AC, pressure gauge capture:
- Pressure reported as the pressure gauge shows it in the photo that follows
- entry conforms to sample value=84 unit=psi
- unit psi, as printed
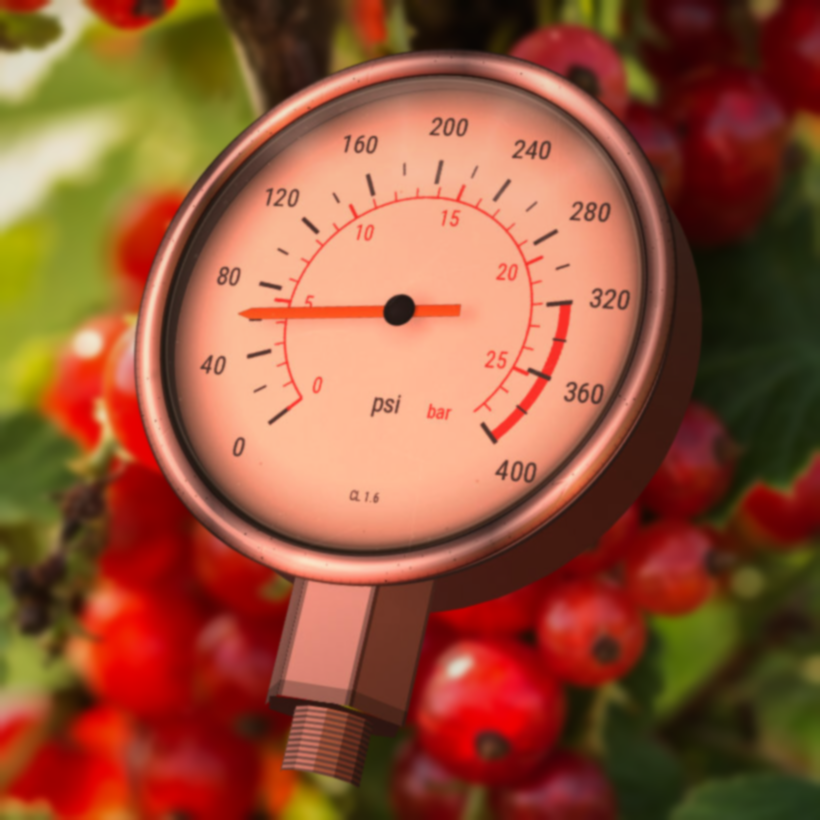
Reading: value=60 unit=psi
